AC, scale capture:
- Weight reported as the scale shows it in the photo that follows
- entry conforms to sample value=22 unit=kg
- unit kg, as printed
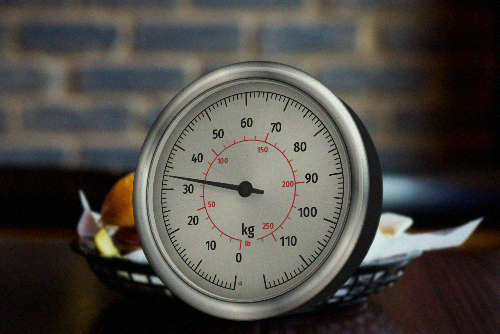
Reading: value=33 unit=kg
